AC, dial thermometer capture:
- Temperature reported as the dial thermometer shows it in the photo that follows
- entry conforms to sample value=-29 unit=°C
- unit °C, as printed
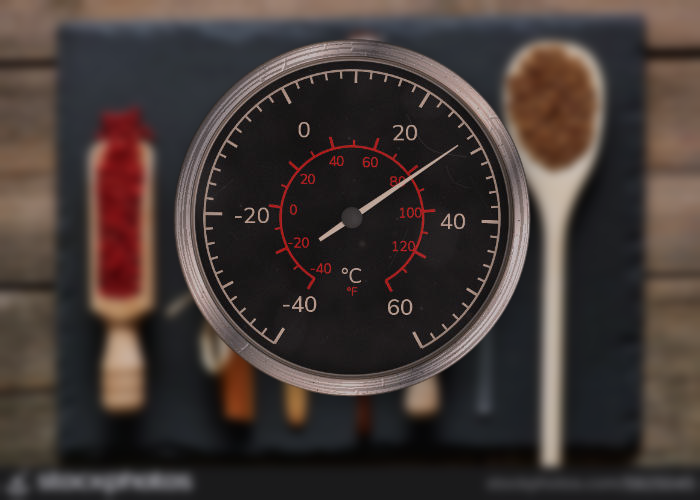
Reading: value=28 unit=°C
